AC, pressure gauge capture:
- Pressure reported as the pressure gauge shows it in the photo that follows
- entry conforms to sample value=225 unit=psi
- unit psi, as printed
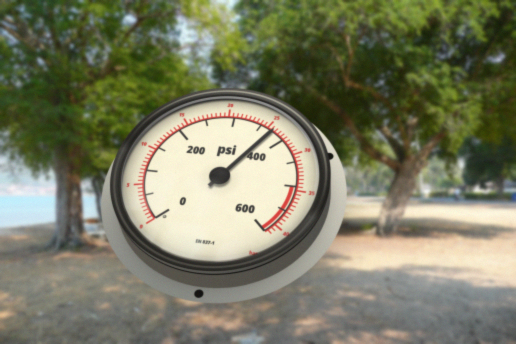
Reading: value=375 unit=psi
